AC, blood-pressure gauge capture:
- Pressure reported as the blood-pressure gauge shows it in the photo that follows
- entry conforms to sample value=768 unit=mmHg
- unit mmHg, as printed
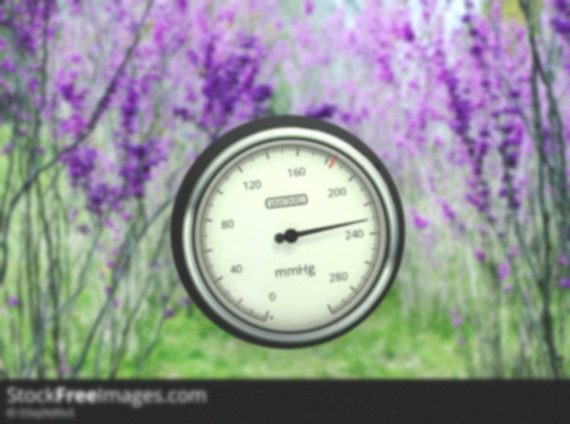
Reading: value=230 unit=mmHg
